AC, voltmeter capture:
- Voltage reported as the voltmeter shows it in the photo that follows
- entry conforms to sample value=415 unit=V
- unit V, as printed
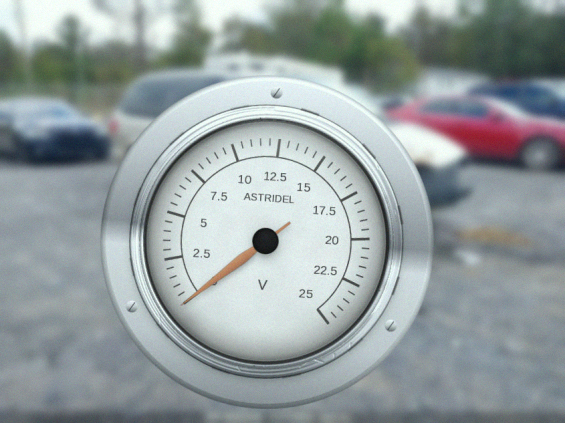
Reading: value=0 unit=V
